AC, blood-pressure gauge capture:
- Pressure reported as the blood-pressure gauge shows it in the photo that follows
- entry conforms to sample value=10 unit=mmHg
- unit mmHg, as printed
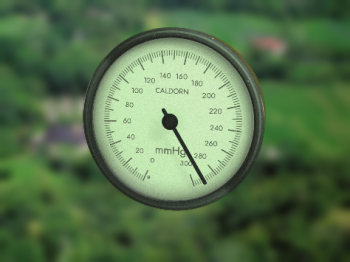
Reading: value=290 unit=mmHg
